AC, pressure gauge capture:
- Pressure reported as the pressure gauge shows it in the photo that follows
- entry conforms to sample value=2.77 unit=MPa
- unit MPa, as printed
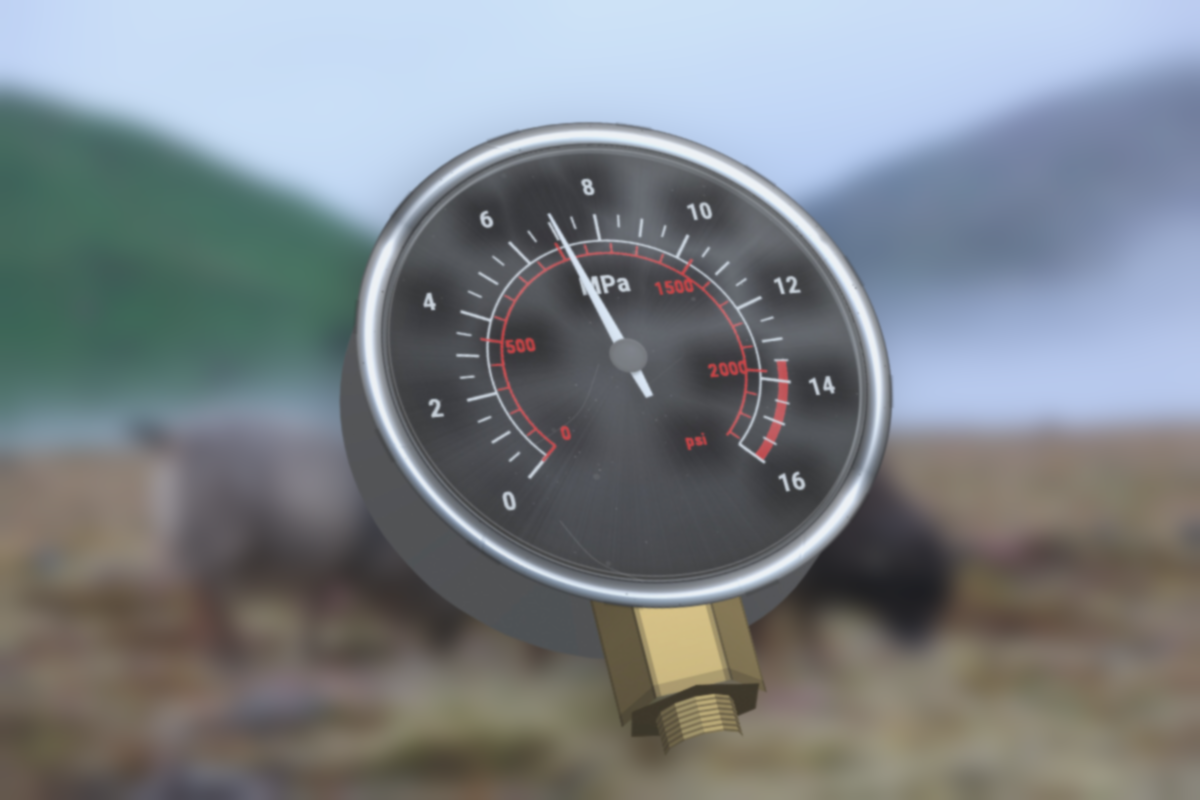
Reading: value=7 unit=MPa
